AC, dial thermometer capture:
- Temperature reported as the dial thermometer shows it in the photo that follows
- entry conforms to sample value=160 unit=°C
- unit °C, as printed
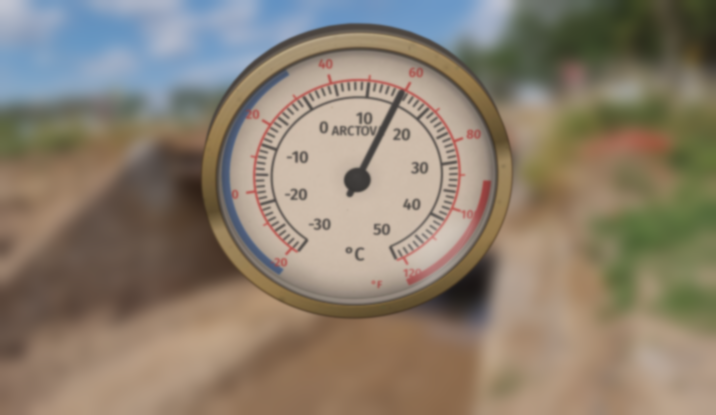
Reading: value=15 unit=°C
